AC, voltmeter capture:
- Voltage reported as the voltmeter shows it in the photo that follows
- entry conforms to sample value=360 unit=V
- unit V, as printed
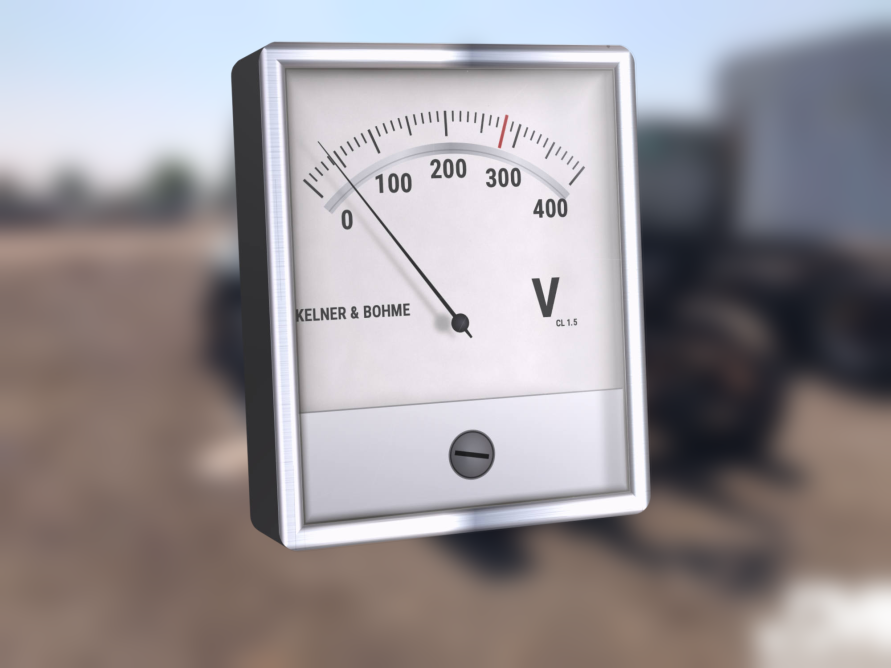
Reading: value=40 unit=V
